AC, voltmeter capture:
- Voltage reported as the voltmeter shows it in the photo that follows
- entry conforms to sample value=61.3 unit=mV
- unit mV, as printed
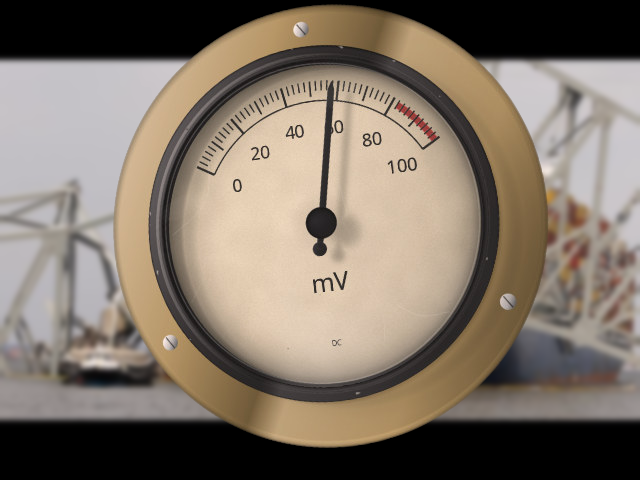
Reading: value=58 unit=mV
